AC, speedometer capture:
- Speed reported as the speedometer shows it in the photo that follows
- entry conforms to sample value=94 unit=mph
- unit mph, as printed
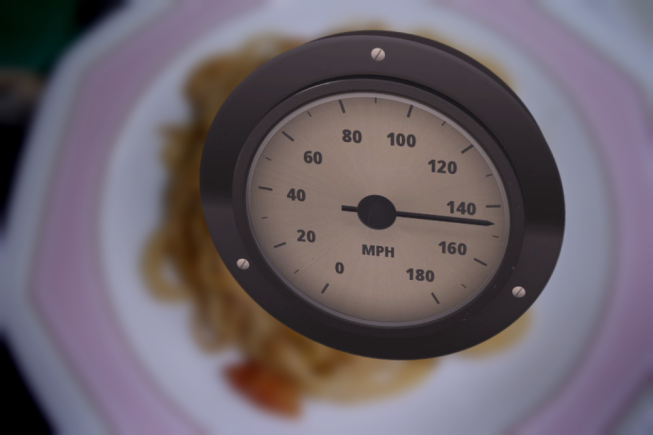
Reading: value=145 unit=mph
